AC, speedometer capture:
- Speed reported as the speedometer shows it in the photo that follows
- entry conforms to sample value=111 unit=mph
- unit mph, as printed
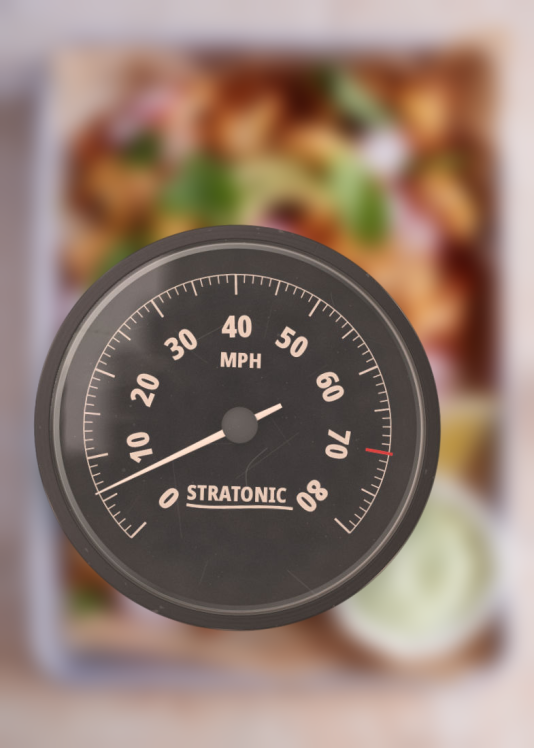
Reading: value=6 unit=mph
